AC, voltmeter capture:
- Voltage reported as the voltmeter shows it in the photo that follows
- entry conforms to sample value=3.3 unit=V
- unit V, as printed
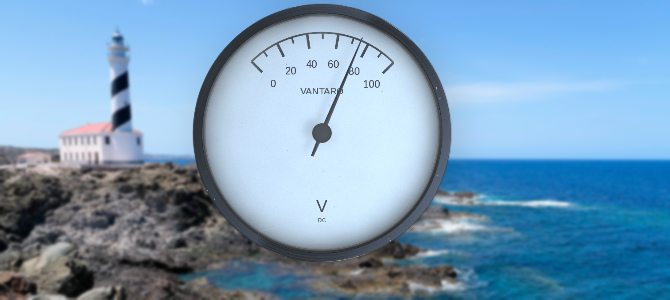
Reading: value=75 unit=V
